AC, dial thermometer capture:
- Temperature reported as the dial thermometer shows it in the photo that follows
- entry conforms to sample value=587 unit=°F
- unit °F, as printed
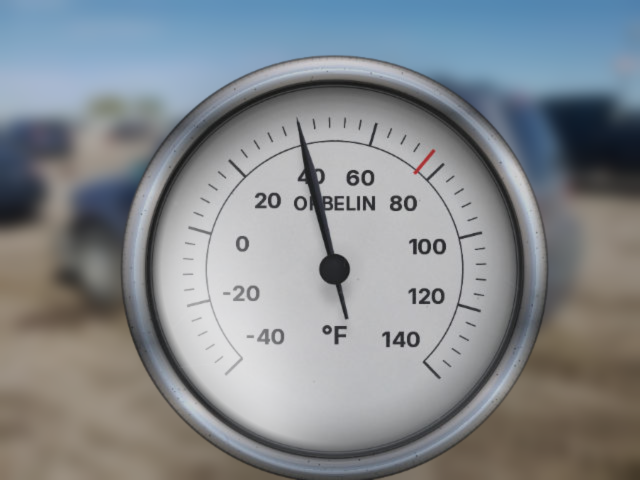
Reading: value=40 unit=°F
